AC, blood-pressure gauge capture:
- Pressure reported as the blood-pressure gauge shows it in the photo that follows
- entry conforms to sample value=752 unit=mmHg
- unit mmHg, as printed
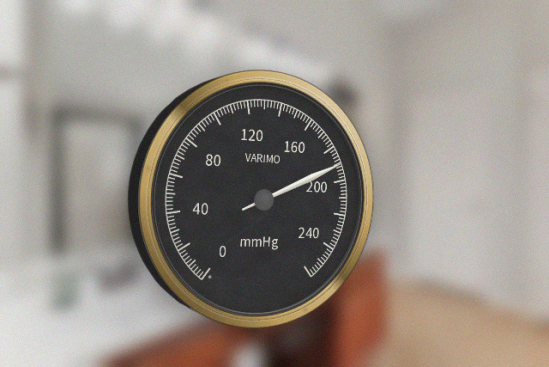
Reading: value=190 unit=mmHg
